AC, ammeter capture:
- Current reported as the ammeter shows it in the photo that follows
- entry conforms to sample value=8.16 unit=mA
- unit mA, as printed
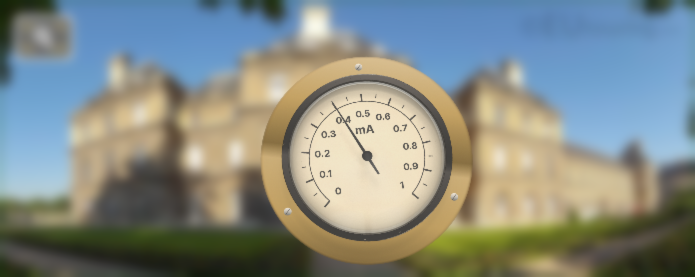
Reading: value=0.4 unit=mA
